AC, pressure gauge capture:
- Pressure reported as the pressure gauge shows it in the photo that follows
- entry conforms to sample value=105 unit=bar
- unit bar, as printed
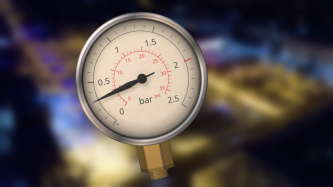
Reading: value=0.3 unit=bar
